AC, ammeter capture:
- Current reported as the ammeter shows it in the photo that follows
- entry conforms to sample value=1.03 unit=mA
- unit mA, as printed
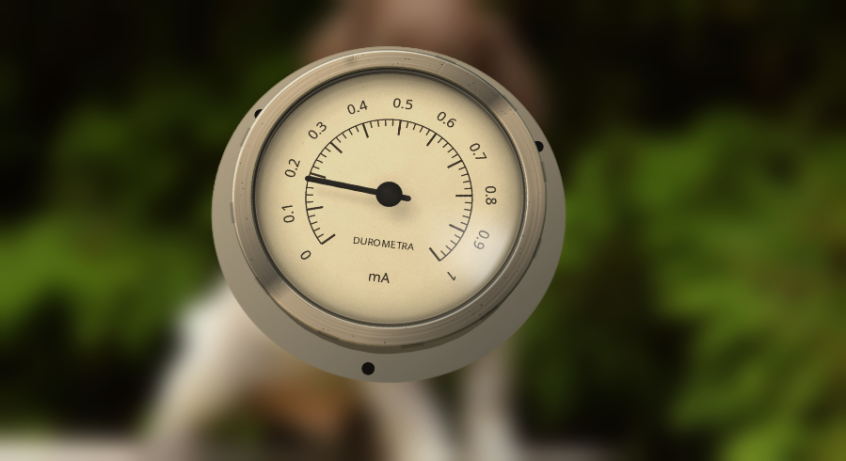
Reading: value=0.18 unit=mA
